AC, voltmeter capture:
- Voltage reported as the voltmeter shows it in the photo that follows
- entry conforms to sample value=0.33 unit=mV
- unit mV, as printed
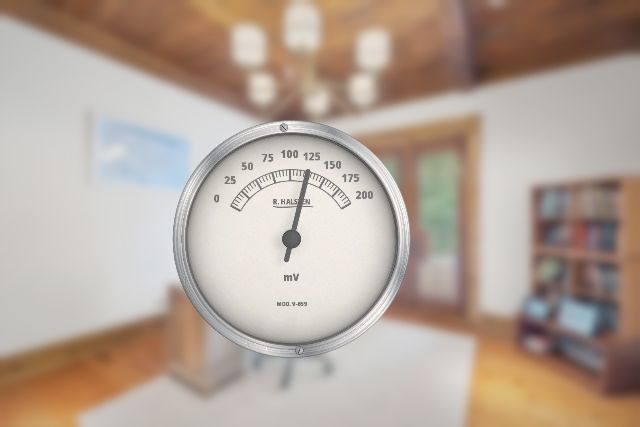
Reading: value=125 unit=mV
